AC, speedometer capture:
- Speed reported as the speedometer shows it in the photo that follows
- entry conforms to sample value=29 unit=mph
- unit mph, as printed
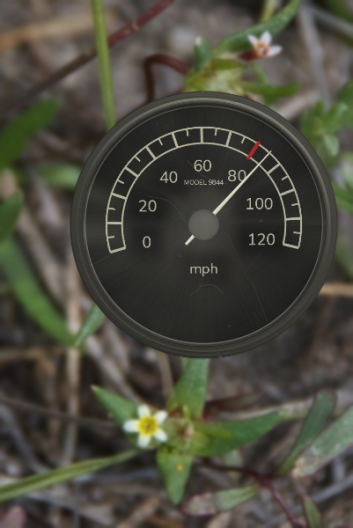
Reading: value=85 unit=mph
